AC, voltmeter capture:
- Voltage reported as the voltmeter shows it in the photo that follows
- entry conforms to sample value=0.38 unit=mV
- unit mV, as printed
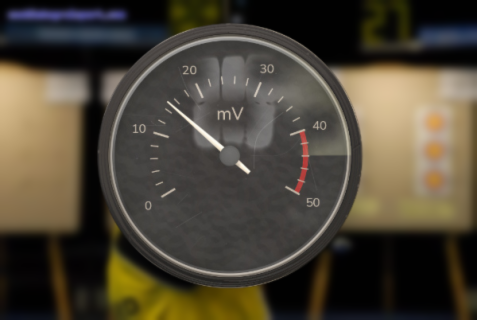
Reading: value=15 unit=mV
